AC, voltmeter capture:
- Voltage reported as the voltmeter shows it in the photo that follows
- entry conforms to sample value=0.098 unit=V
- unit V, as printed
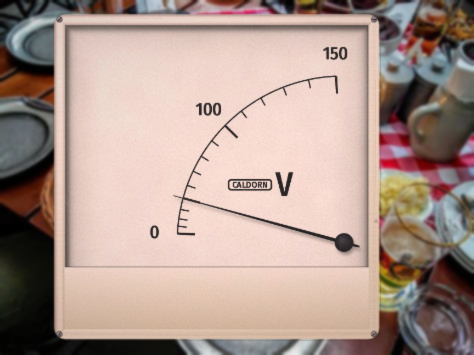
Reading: value=50 unit=V
